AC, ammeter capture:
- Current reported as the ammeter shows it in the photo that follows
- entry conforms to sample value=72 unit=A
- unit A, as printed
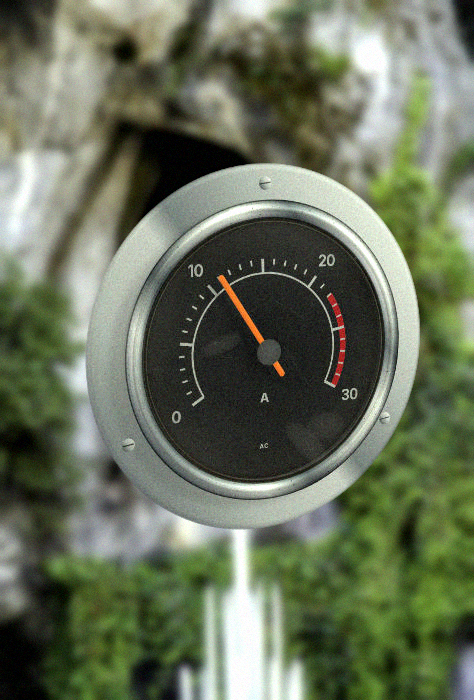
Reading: value=11 unit=A
